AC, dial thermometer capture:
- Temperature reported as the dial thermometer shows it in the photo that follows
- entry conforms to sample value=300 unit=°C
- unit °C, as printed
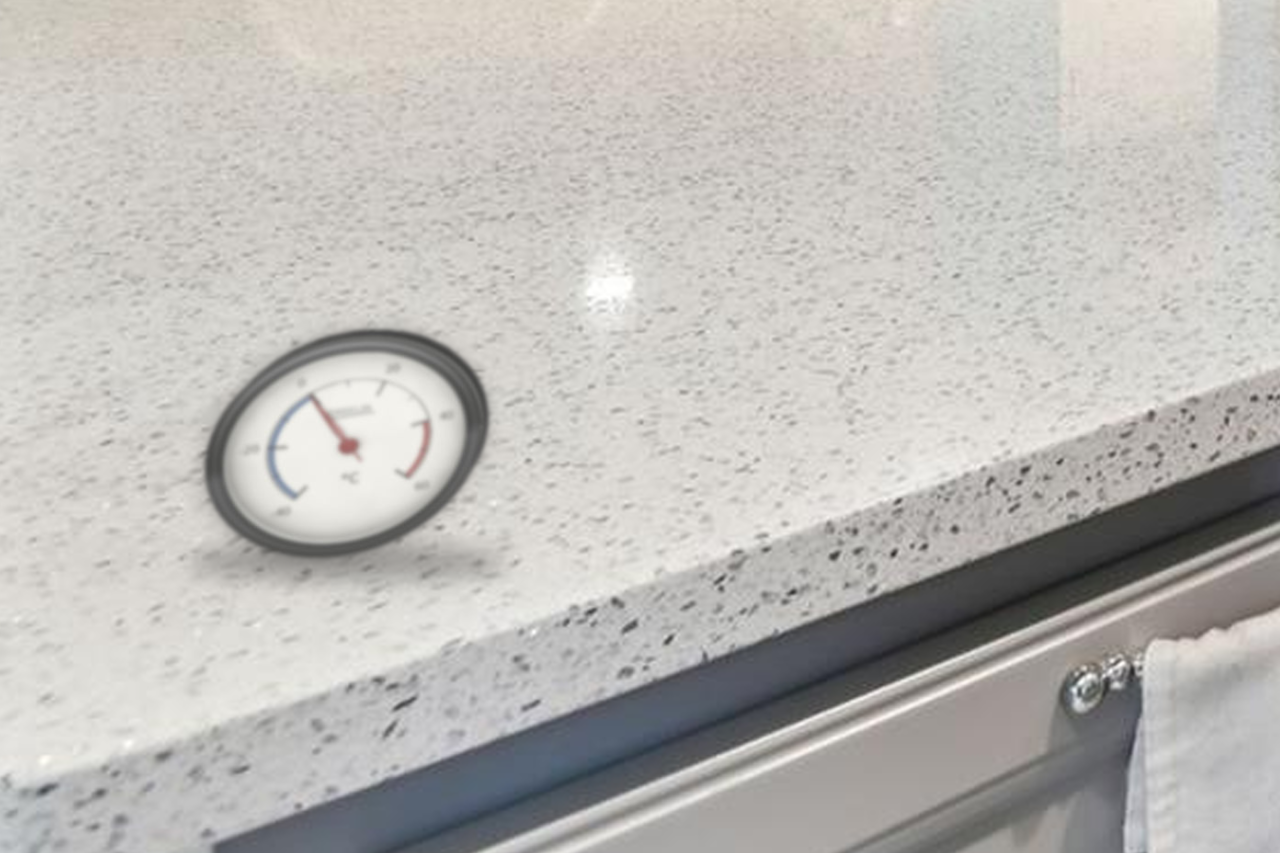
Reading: value=0 unit=°C
